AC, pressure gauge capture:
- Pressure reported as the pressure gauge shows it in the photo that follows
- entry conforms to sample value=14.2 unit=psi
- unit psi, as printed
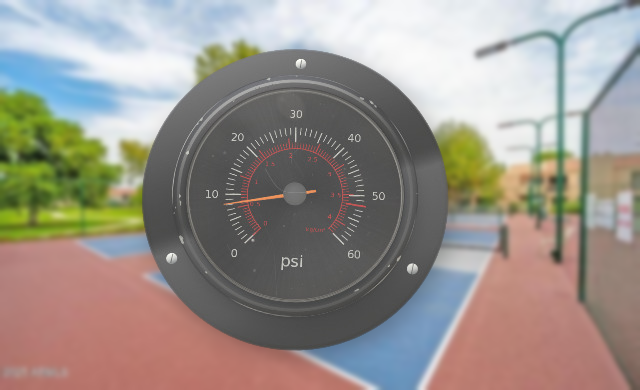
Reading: value=8 unit=psi
